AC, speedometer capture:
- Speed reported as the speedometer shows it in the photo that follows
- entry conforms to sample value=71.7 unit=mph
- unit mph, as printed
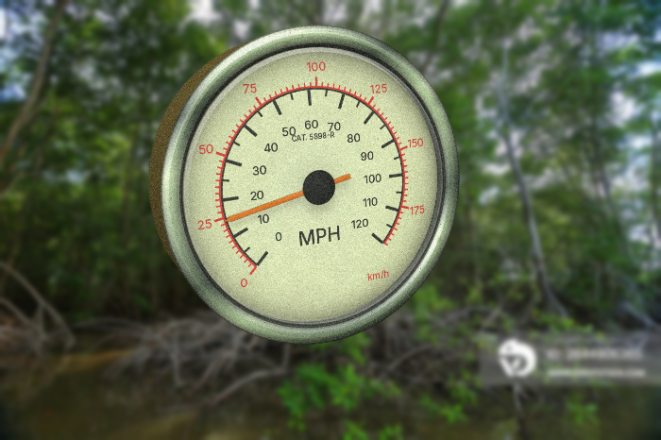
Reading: value=15 unit=mph
